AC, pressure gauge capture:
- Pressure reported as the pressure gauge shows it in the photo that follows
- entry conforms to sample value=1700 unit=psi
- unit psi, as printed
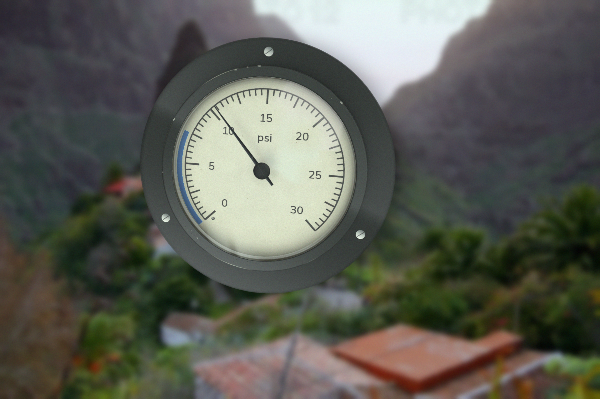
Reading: value=10.5 unit=psi
